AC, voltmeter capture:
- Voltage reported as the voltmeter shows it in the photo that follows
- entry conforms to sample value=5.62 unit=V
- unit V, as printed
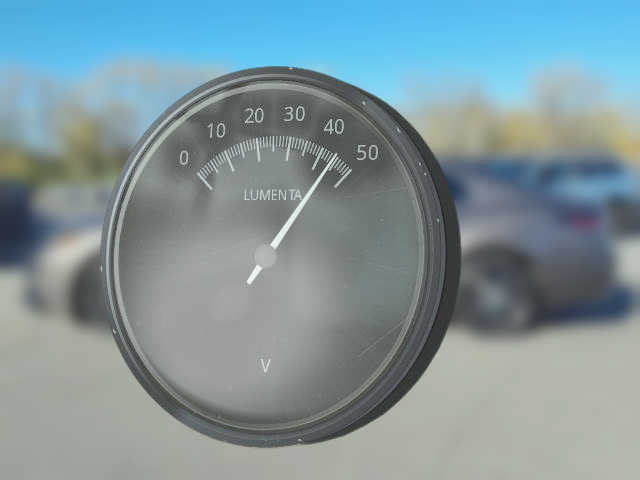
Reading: value=45 unit=V
